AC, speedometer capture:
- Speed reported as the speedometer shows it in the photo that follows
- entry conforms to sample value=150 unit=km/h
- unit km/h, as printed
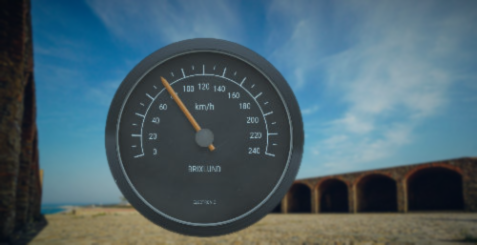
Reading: value=80 unit=km/h
